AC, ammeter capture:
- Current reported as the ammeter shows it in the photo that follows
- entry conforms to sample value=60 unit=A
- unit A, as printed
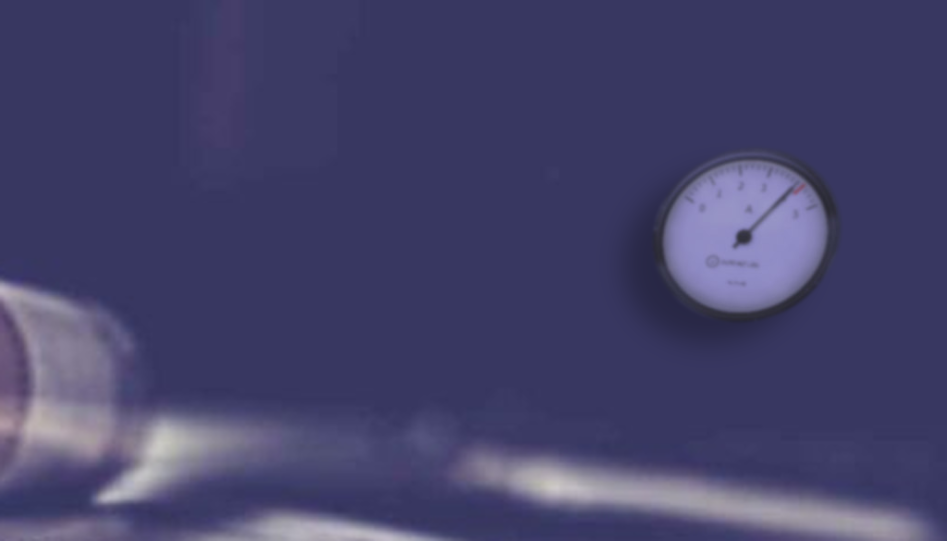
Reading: value=4 unit=A
